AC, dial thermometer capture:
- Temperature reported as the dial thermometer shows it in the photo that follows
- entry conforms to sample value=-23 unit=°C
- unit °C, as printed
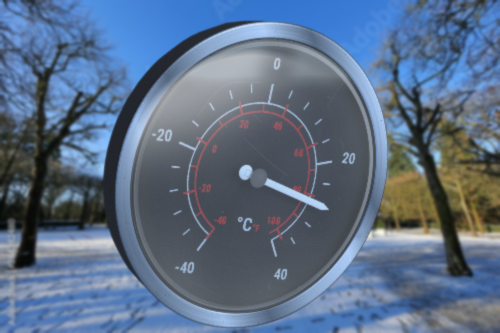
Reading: value=28 unit=°C
